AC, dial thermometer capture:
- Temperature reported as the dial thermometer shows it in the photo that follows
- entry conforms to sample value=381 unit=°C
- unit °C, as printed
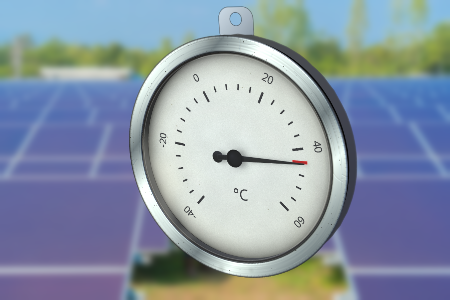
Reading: value=44 unit=°C
